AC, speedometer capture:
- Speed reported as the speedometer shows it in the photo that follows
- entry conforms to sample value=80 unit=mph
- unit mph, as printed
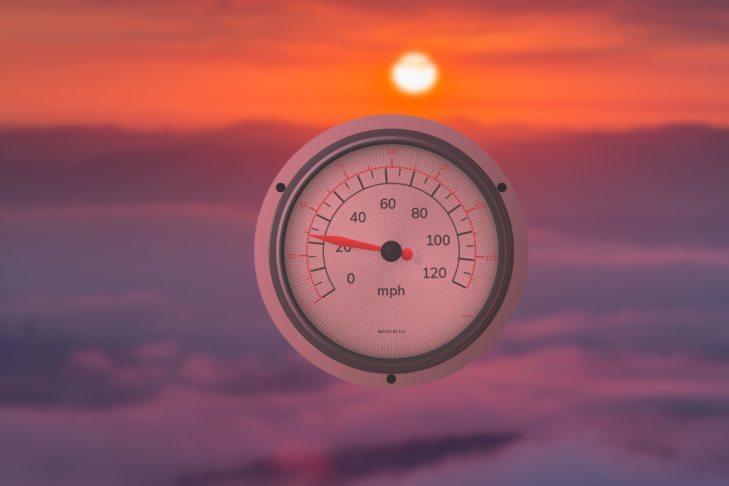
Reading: value=22.5 unit=mph
